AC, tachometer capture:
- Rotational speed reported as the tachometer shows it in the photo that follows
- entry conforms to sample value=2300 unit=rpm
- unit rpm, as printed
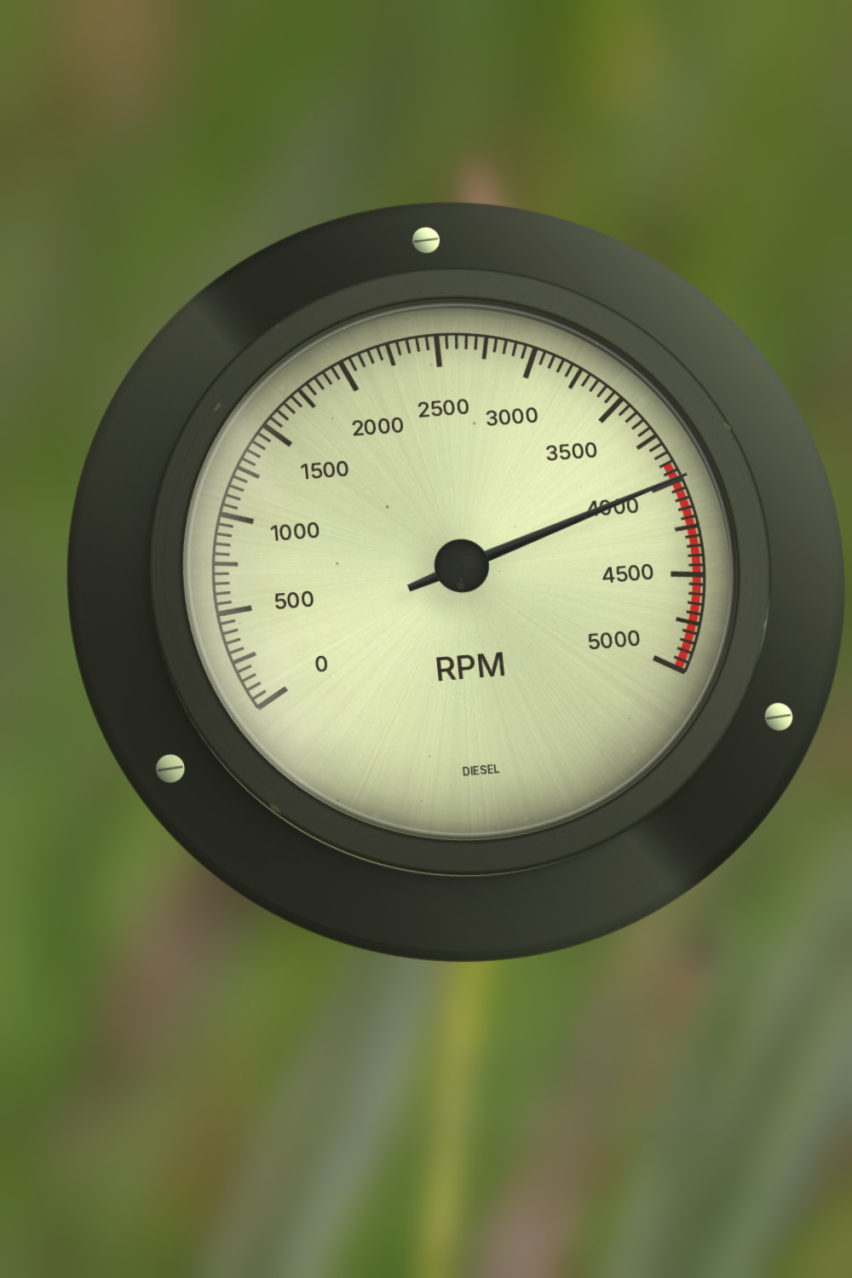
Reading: value=4000 unit=rpm
